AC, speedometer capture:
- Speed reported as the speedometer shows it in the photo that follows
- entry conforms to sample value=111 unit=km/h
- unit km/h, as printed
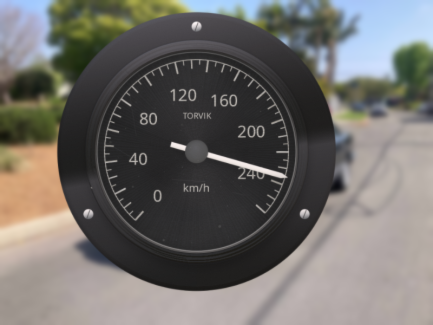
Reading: value=235 unit=km/h
